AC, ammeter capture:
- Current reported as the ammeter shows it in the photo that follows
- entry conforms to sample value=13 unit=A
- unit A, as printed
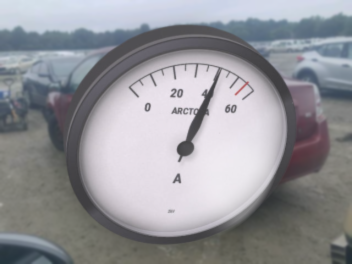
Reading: value=40 unit=A
